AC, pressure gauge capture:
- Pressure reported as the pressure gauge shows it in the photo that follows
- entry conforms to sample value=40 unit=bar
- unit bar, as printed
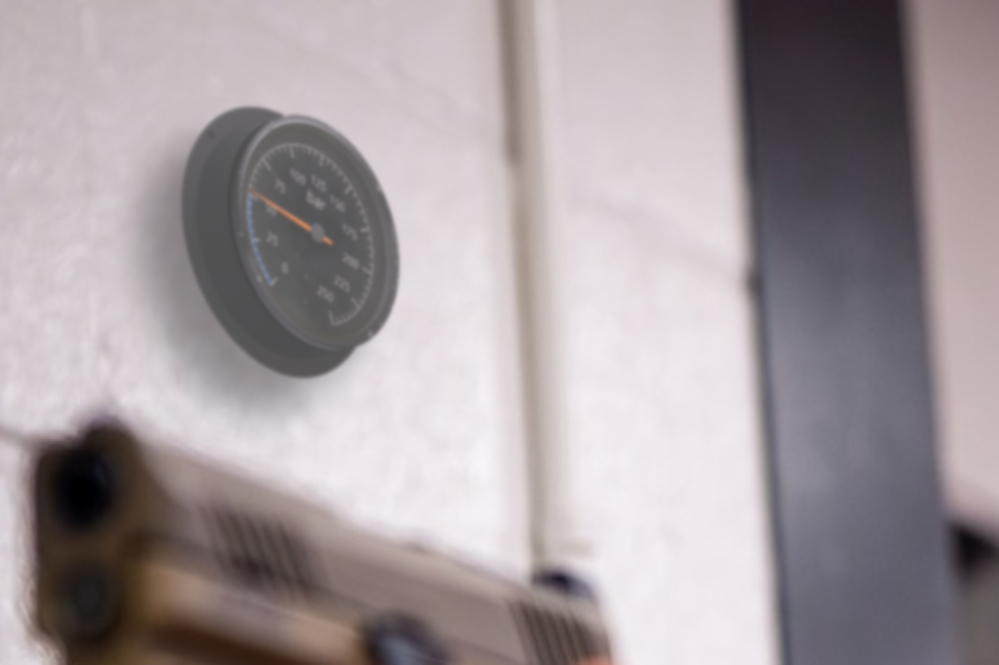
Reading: value=50 unit=bar
